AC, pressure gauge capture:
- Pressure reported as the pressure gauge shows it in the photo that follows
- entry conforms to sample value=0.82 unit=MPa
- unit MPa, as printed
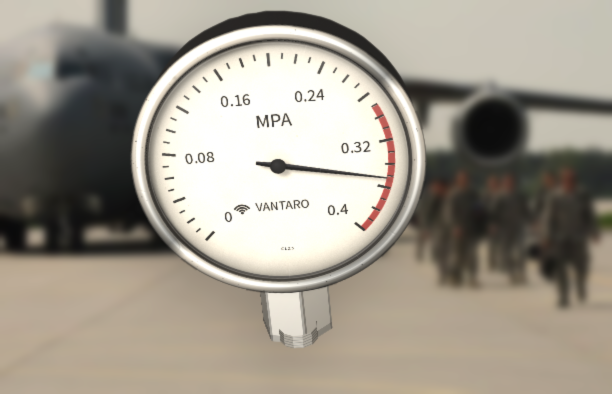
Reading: value=0.35 unit=MPa
